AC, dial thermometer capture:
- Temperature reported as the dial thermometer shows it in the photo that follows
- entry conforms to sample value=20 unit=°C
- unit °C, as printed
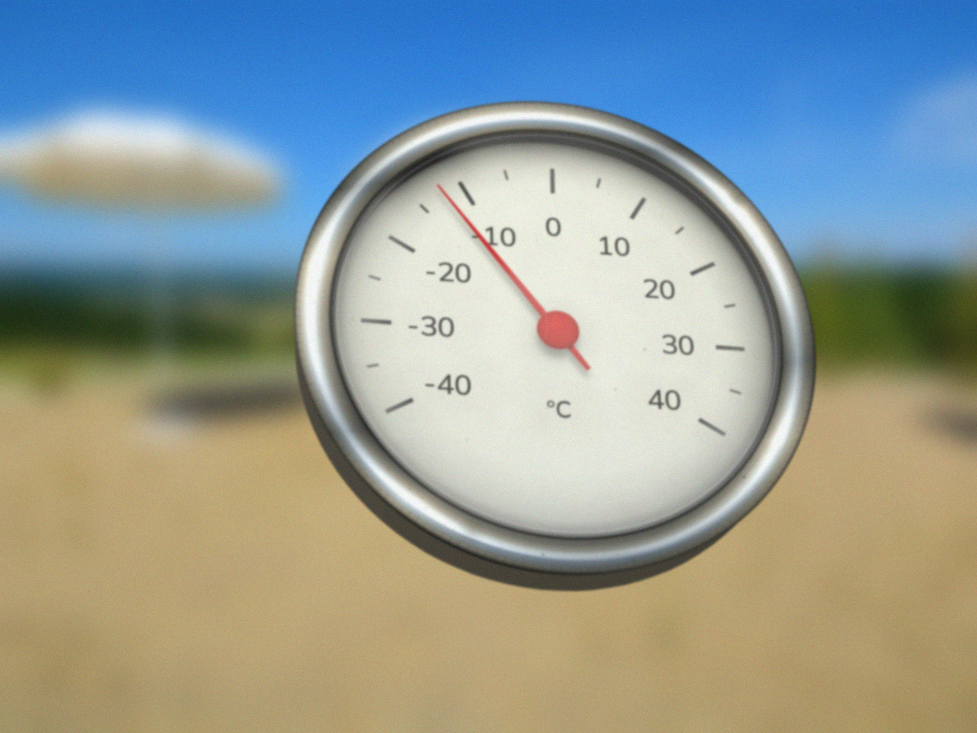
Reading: value=-12.5 unit=°C
